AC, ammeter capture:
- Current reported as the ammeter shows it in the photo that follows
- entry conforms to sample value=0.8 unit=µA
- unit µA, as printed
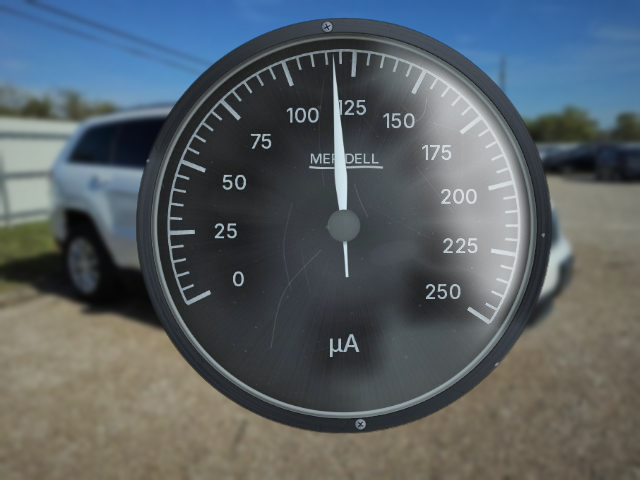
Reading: value=117.5 unit=µA
